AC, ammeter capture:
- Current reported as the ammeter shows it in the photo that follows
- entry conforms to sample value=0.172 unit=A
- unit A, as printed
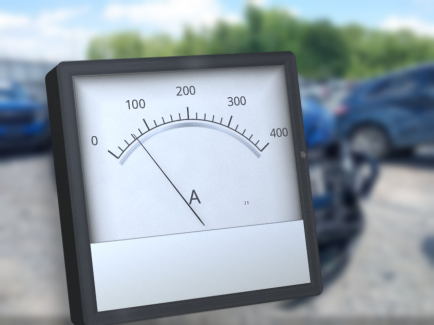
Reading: value=60 unit=A
